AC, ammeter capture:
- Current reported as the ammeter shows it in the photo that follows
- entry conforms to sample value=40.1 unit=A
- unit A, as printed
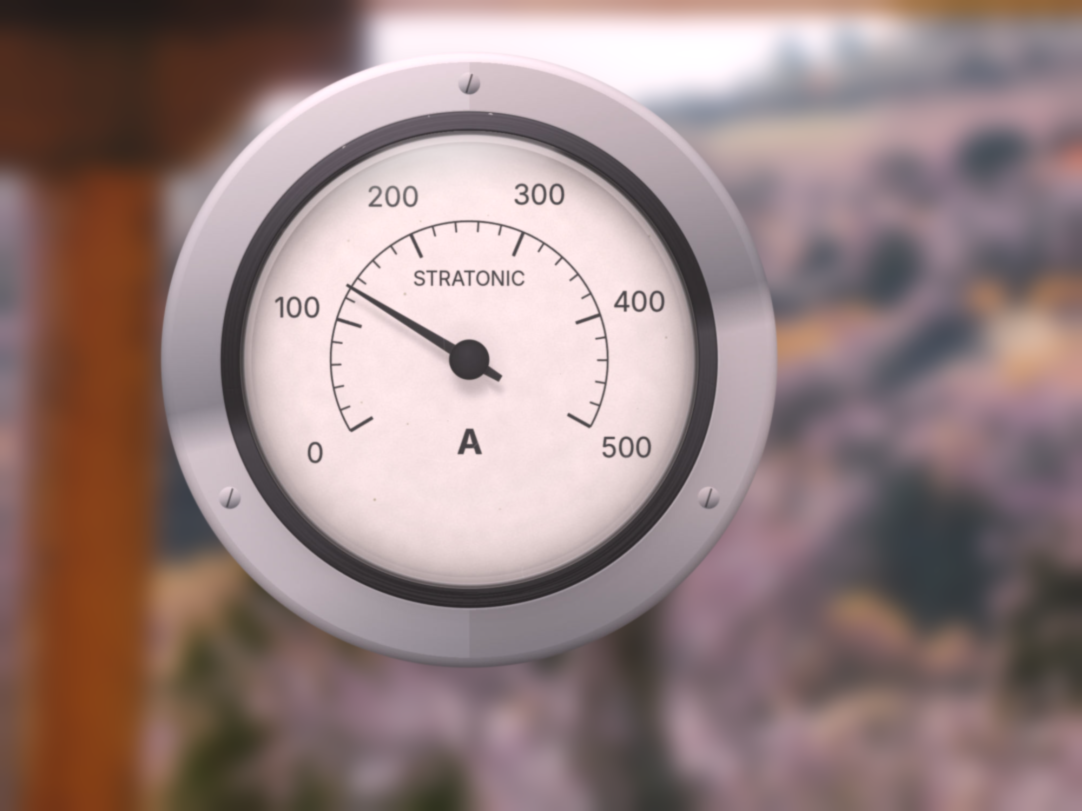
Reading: value=130 unit=A
